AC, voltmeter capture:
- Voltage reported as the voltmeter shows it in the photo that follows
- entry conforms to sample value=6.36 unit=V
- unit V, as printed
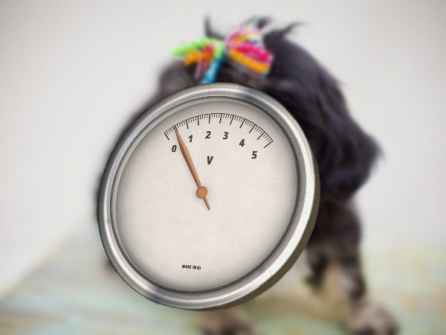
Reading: value=0.5 unit=V
